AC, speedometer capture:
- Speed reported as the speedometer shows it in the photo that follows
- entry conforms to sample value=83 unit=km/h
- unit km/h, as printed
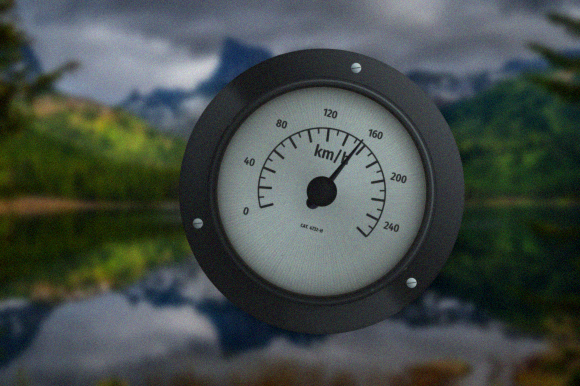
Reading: value=155 unit=km/h
